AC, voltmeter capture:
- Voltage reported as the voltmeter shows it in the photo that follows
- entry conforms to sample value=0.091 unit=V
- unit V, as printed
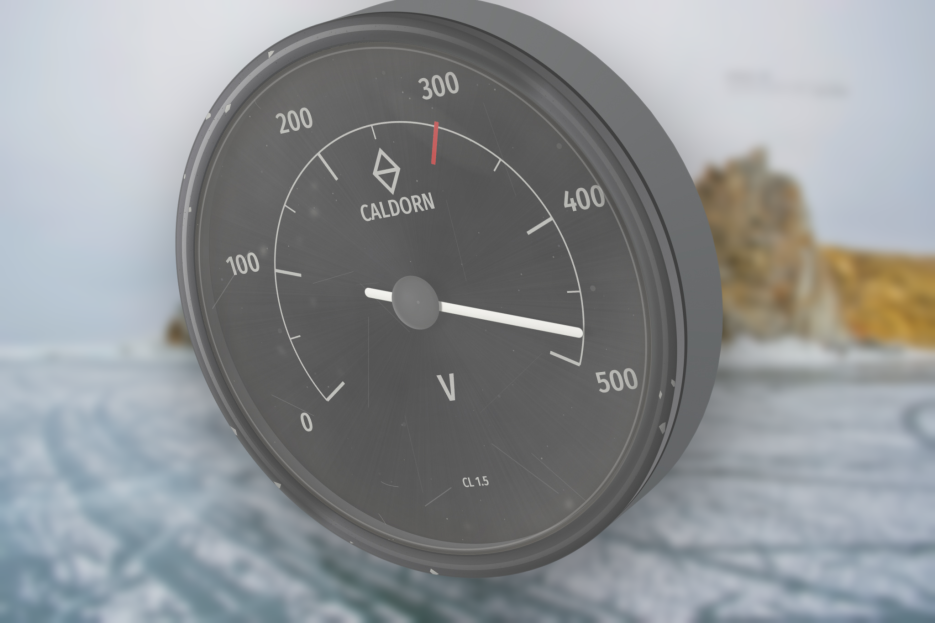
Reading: value=475 unit=V
